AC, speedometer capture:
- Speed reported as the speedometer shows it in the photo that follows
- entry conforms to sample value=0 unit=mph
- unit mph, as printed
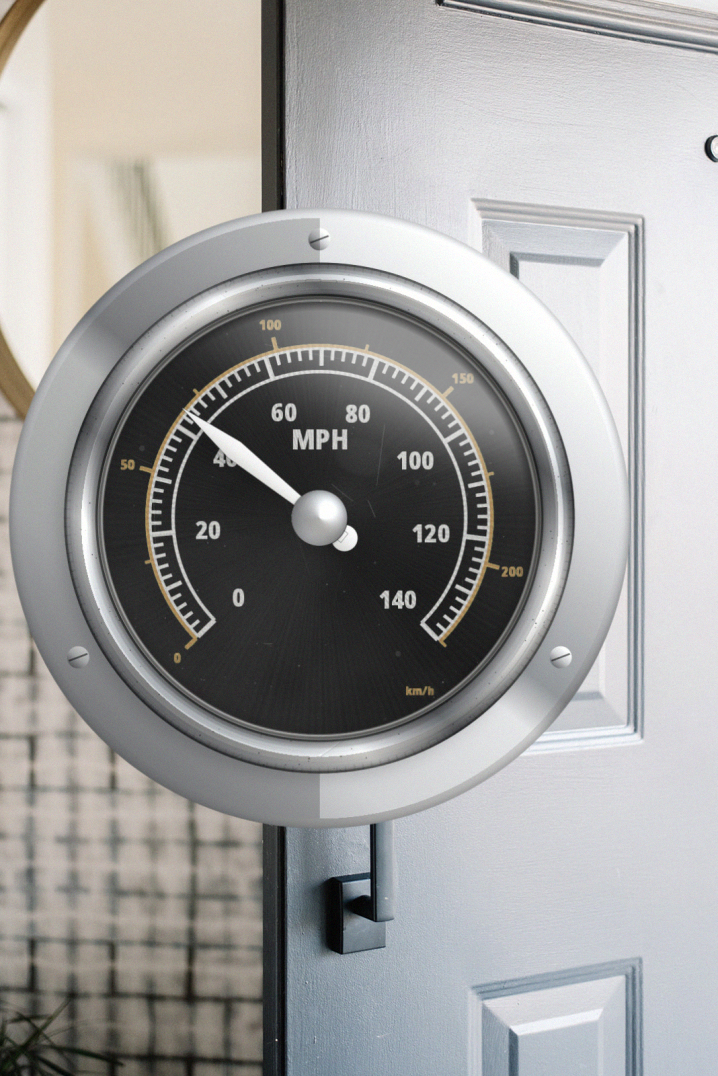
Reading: value=43 unit=mph
